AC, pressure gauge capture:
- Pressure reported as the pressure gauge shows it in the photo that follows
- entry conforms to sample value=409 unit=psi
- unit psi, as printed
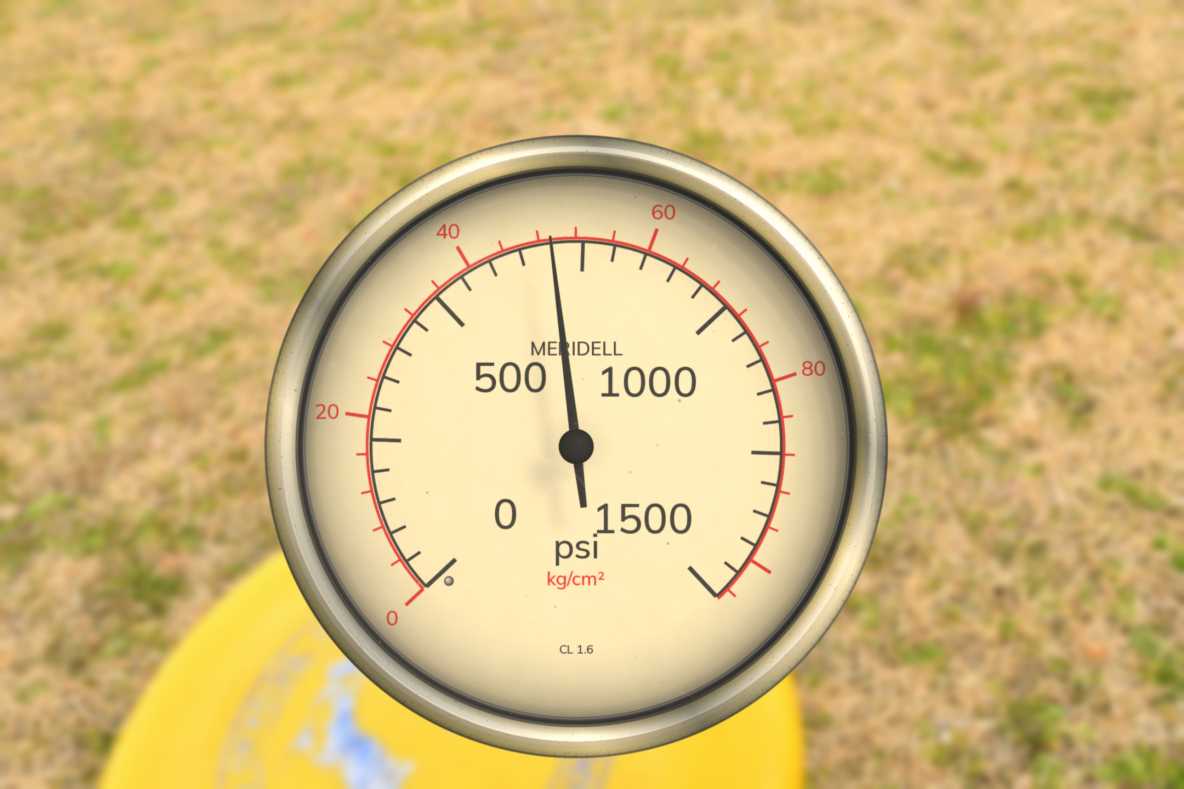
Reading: value=700 unit=psi
